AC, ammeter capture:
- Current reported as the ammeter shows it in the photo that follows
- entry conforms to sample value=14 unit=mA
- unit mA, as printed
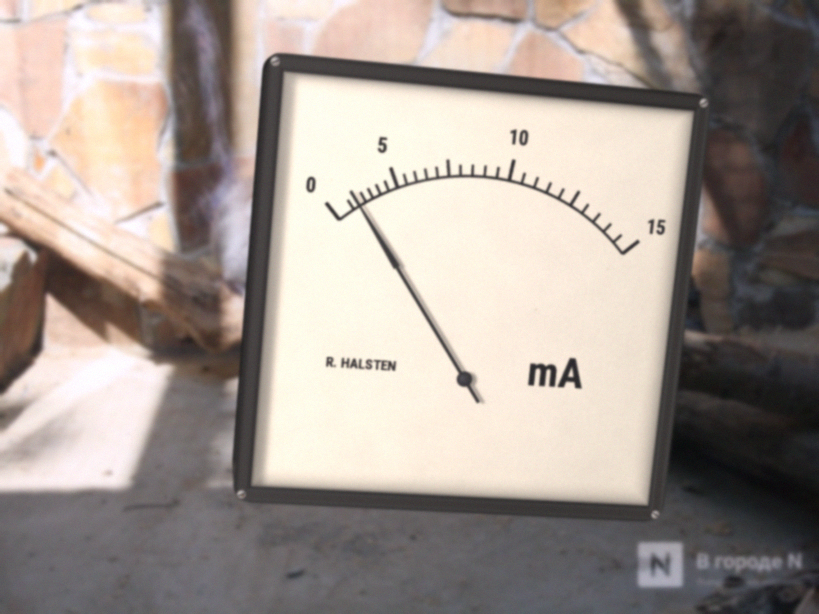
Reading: value=2.5 unit=mA
